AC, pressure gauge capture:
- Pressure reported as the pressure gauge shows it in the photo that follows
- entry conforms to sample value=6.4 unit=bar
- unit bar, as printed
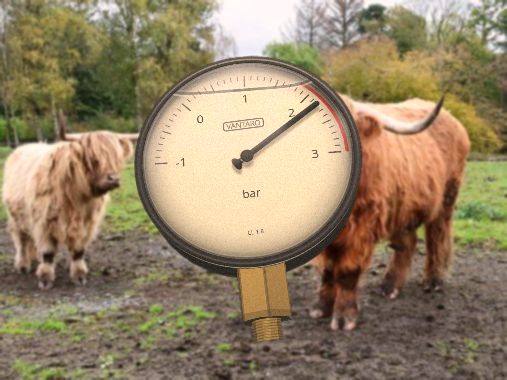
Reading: value=2.2 unit=bar
